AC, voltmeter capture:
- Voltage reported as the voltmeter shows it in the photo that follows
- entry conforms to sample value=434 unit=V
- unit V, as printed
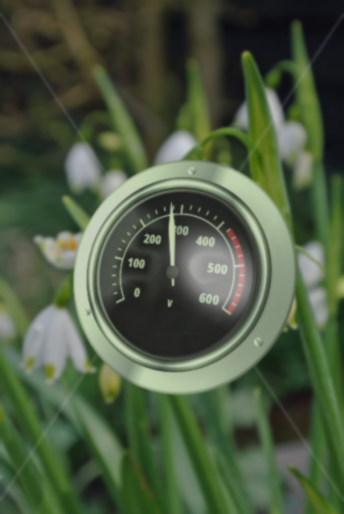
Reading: value=280 unit=V
